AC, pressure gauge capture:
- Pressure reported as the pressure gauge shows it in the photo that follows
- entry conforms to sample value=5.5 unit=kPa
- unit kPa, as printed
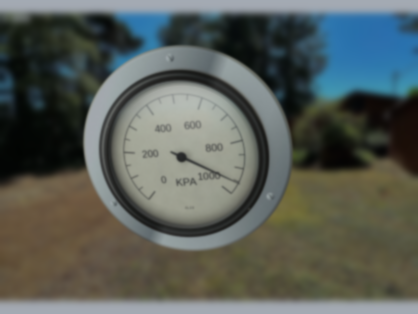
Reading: value=950 unit=kPa
